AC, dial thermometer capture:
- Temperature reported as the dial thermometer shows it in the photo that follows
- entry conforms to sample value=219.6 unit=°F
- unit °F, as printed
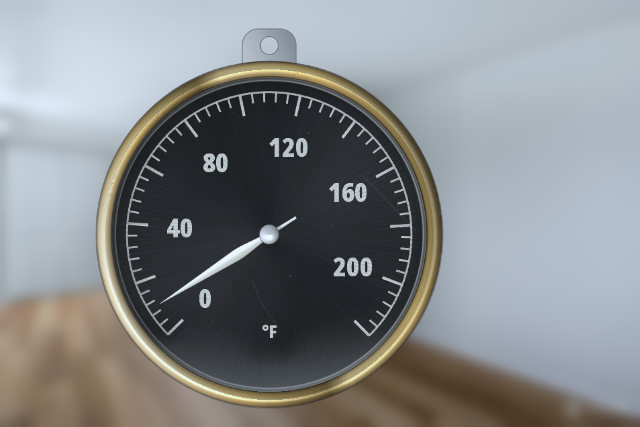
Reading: value=10 unit=°F
